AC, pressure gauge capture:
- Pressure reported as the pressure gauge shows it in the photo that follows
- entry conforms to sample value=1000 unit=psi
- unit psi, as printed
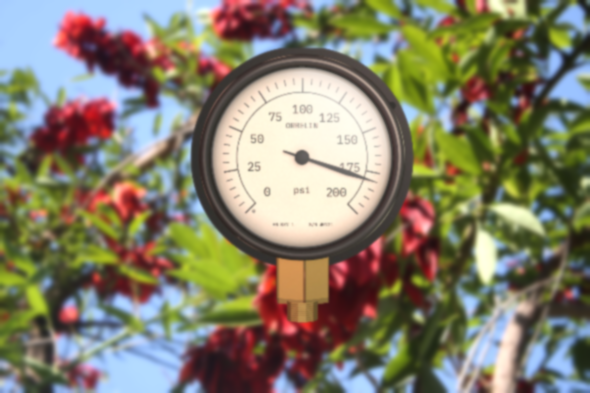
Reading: value=180 unit=psi
